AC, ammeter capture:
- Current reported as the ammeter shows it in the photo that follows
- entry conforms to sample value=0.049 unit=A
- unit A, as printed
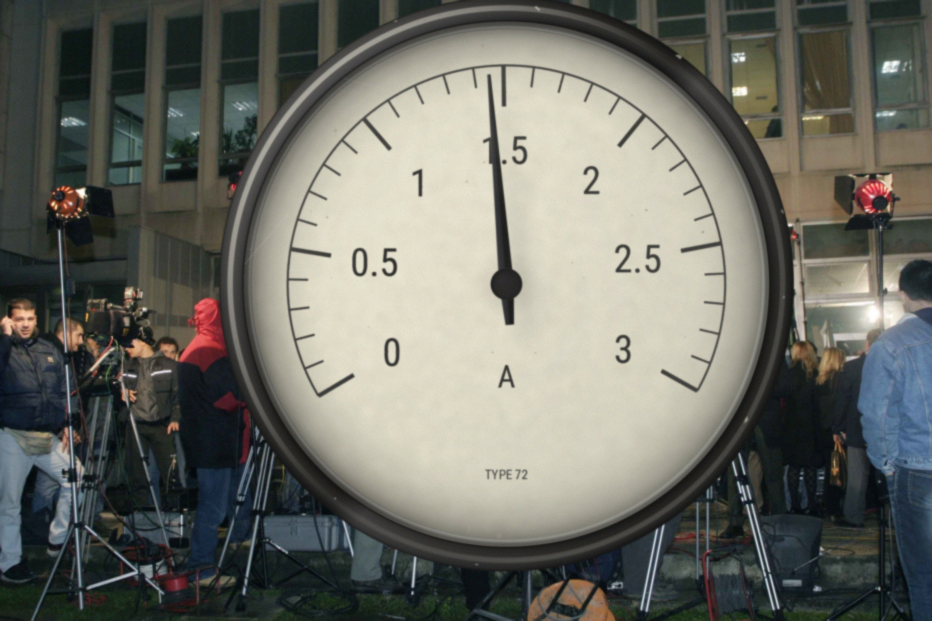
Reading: value=1.45 unit=A
